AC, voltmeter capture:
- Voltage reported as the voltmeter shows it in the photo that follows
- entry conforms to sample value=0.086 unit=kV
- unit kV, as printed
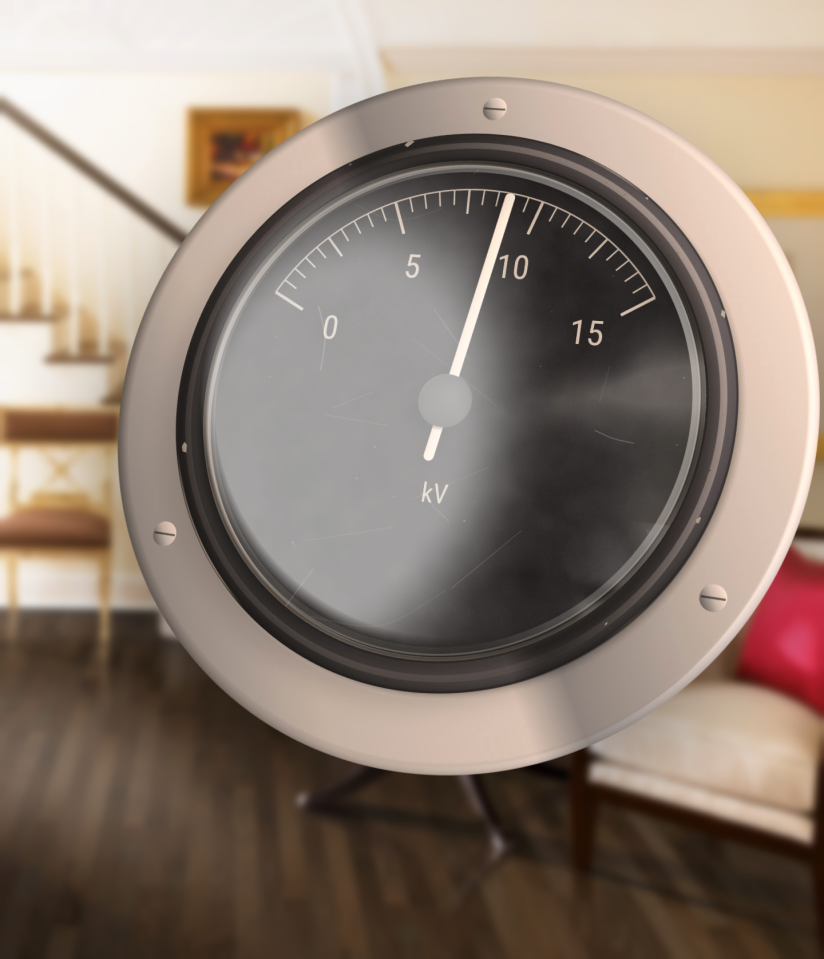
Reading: value=9 unit=kV
